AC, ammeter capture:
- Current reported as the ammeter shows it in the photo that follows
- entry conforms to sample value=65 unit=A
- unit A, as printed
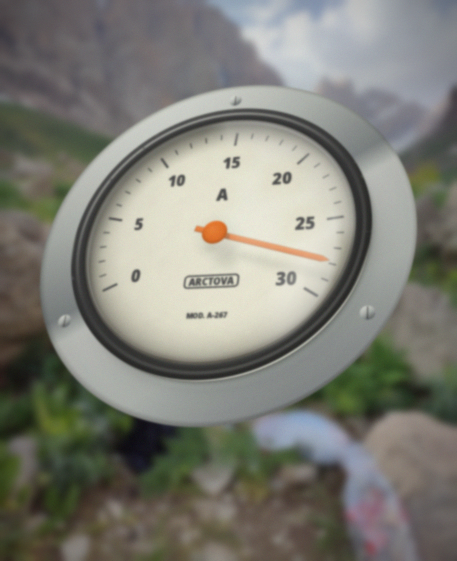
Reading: value=28 unit=A
